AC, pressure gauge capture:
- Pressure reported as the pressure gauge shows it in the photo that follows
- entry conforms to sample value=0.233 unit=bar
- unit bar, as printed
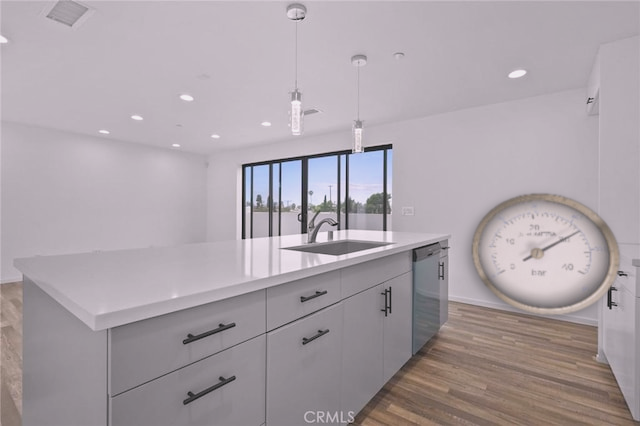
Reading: value=30 unit=bar
